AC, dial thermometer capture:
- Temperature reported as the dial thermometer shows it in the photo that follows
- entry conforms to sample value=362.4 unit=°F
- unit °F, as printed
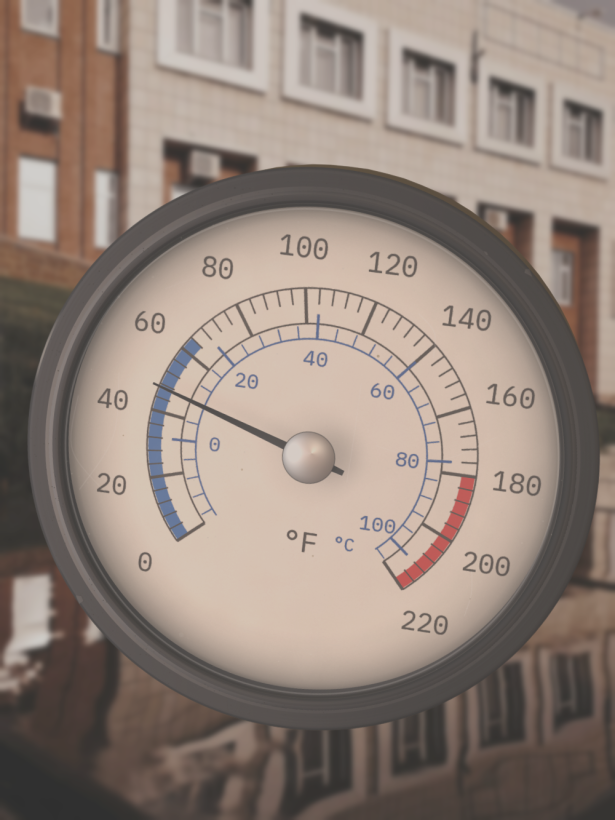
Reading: value=48 unit=°F
